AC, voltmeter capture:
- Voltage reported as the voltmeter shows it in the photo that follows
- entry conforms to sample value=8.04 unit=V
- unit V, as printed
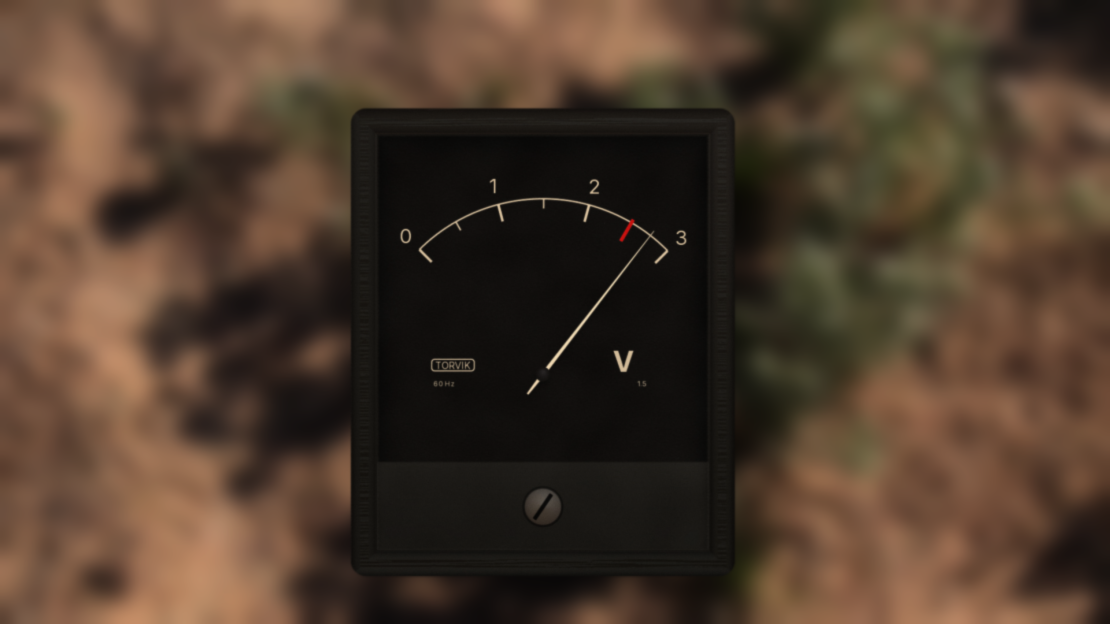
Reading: value=2.75 unit=V
